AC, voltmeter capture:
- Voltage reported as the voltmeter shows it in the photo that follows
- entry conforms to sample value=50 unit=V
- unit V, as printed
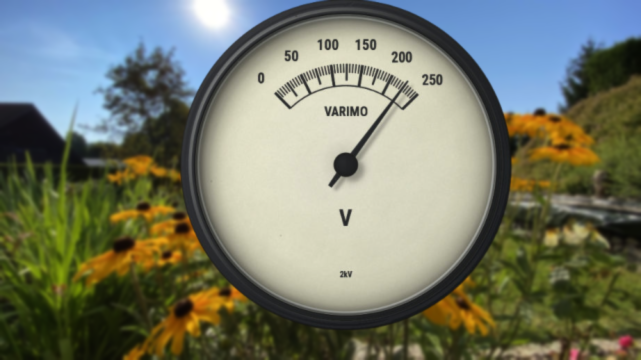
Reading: value=225 unit=V
